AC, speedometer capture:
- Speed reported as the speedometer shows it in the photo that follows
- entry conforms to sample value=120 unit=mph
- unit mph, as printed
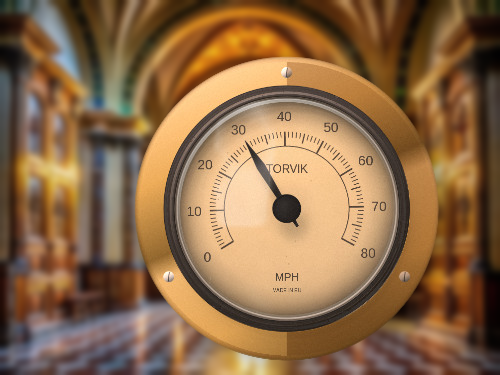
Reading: value=30 unit=mph
